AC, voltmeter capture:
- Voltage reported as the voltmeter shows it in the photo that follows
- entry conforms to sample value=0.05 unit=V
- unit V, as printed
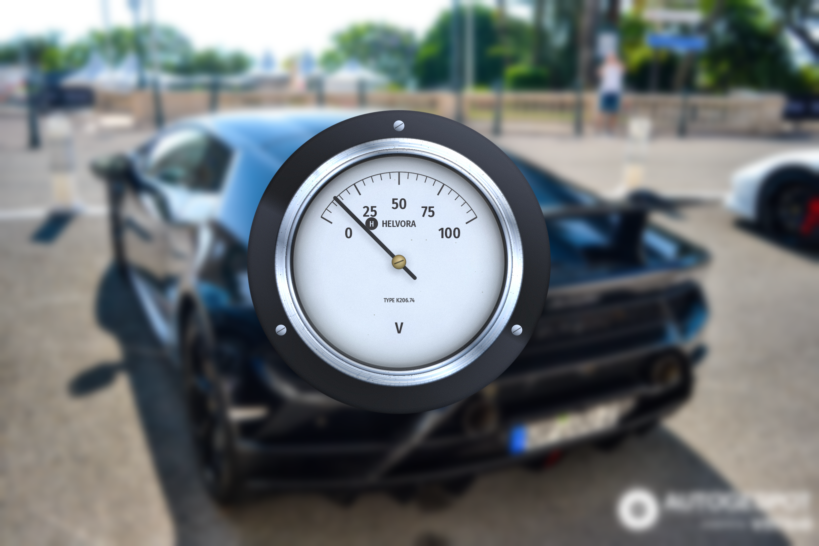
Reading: value=12.5 unit=V
